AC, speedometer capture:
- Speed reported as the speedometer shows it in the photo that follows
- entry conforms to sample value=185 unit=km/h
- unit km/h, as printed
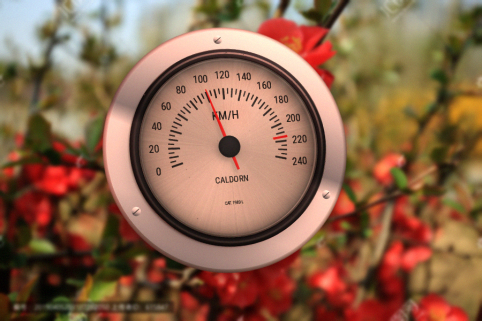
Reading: value=100 unit=km/h
